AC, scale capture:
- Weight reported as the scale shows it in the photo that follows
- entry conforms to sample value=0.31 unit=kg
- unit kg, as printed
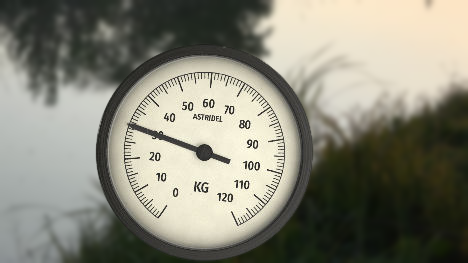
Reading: value=30 unit=kg
